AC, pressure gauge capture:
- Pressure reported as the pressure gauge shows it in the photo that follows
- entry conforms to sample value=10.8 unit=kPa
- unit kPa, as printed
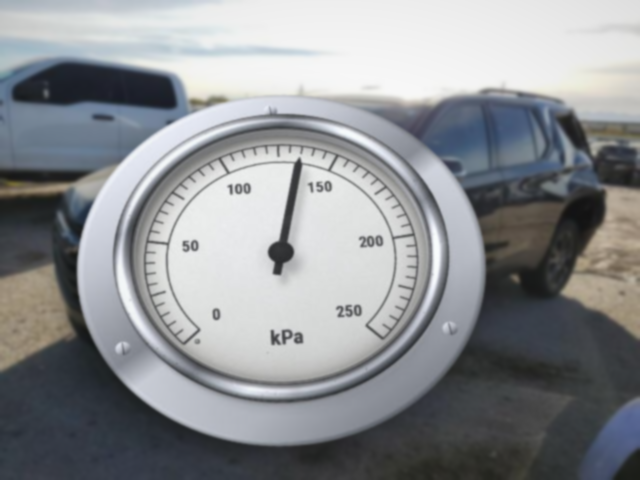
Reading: value=135 unit=kPa
